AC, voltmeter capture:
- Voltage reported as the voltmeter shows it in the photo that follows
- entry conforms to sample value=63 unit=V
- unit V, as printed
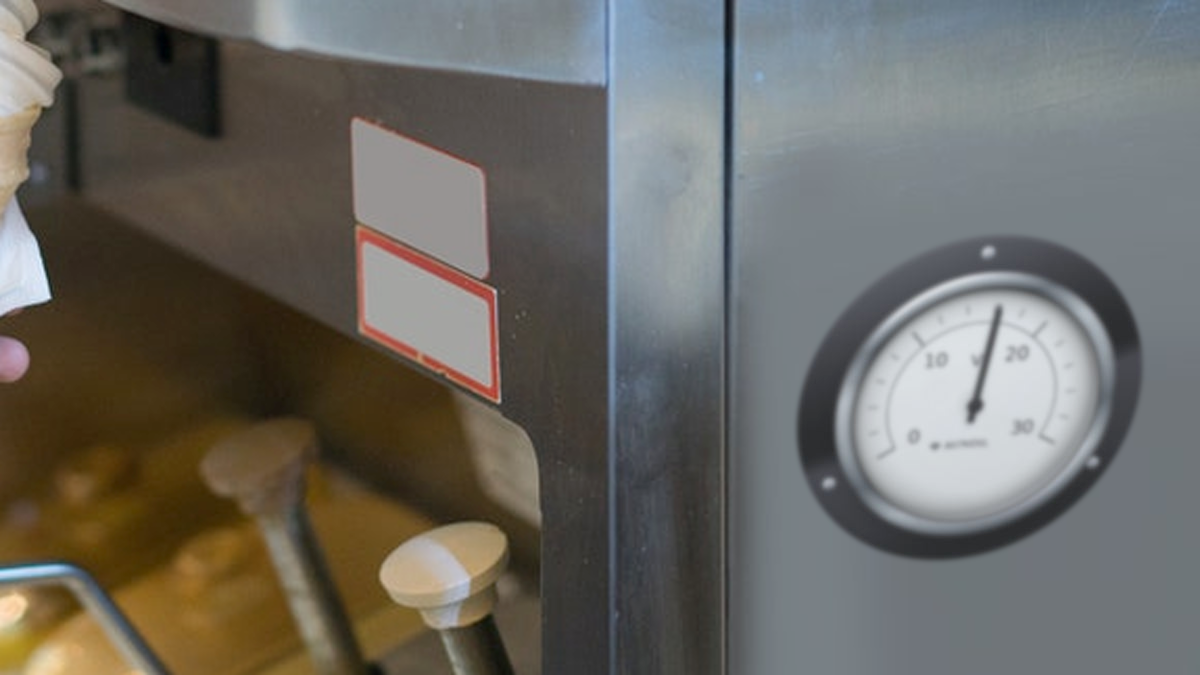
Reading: value=16 unit=V
